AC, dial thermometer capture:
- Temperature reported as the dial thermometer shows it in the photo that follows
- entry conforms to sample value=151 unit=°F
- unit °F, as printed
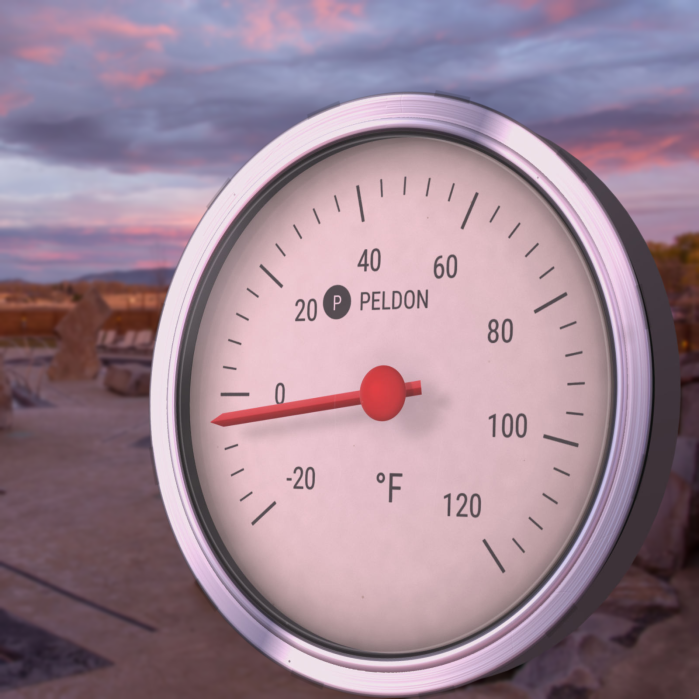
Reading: value=-4 unit=°F
